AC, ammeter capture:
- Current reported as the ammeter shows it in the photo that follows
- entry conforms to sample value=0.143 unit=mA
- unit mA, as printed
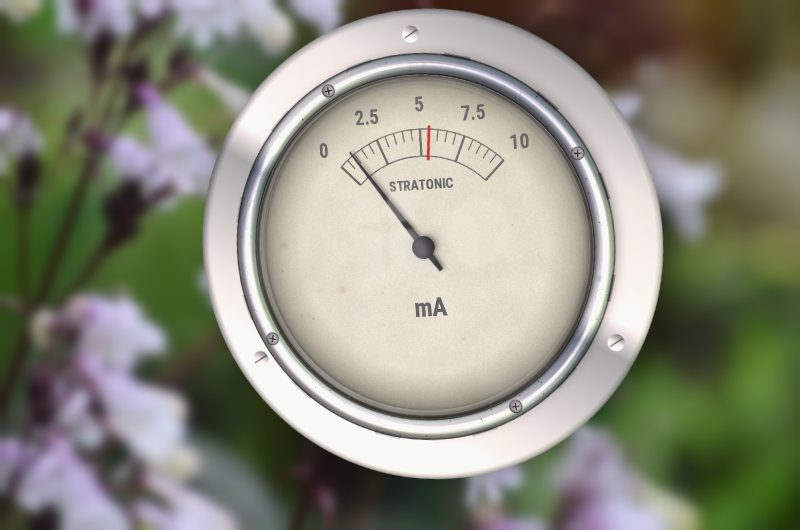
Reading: value=1 unit=mA
